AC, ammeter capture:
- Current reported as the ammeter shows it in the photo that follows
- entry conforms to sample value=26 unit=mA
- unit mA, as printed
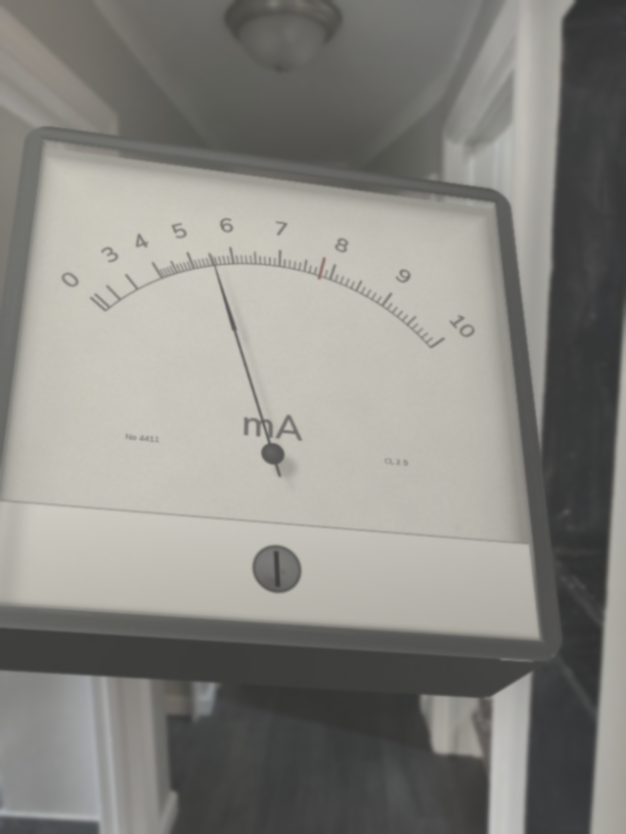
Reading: value=5.5 unit=mA
